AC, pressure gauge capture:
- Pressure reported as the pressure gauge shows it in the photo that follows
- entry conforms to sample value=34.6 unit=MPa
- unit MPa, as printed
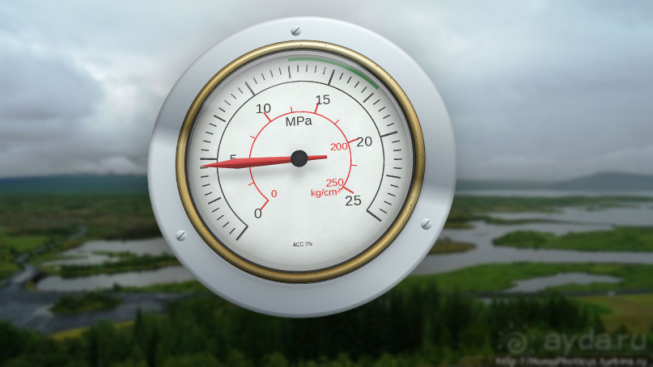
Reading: value=4.5 unit=MPa
